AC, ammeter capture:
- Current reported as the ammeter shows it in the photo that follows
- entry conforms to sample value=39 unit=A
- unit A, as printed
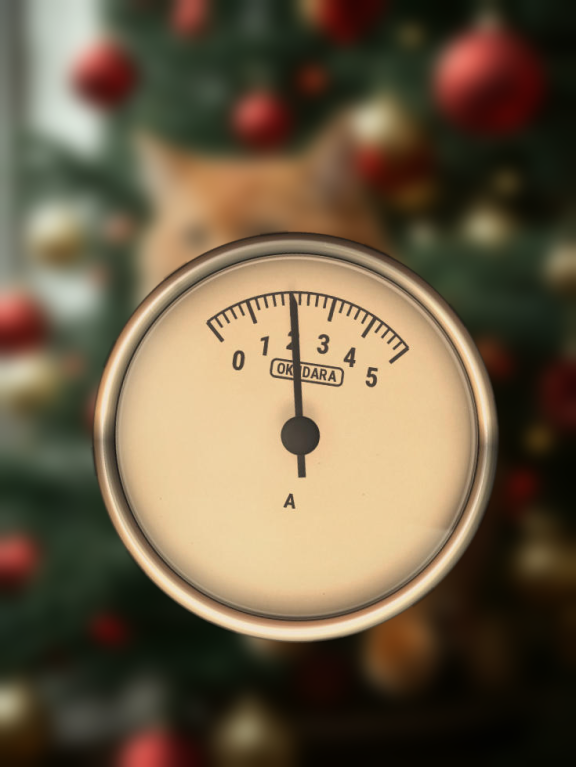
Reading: value=2 unit=A
